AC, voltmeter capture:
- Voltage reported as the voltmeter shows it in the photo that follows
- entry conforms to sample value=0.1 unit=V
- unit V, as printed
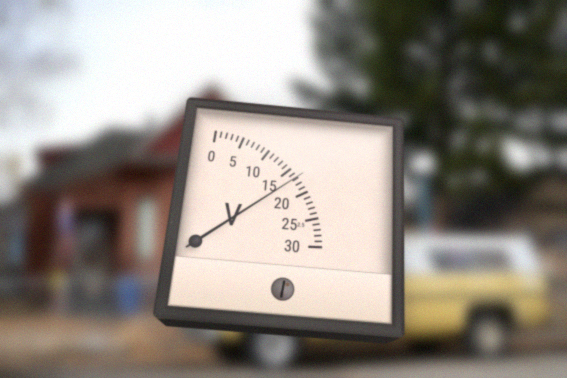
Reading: value=17 unit=V
